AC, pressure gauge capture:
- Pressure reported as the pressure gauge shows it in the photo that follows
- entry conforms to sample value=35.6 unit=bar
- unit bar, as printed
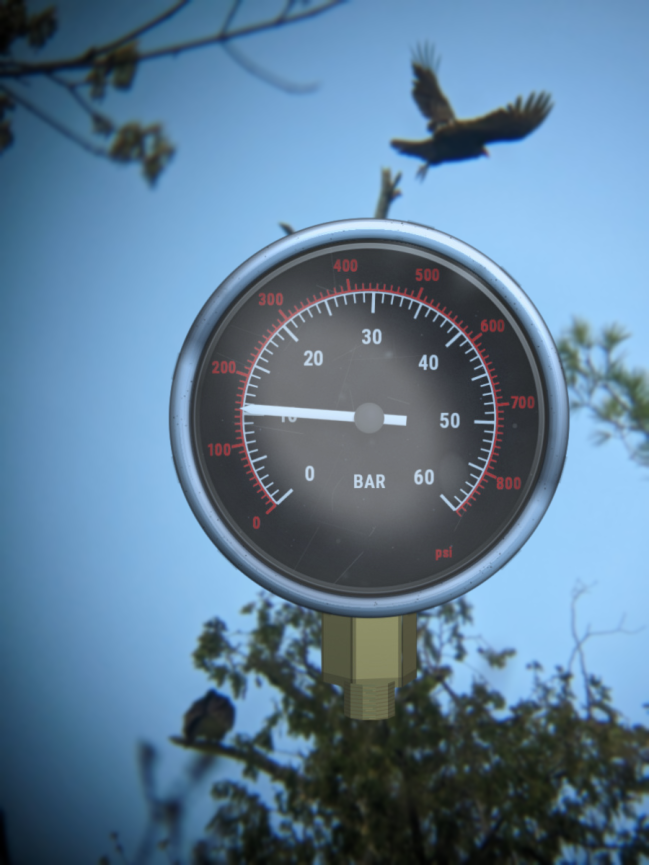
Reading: value=10.5 unit=bar
